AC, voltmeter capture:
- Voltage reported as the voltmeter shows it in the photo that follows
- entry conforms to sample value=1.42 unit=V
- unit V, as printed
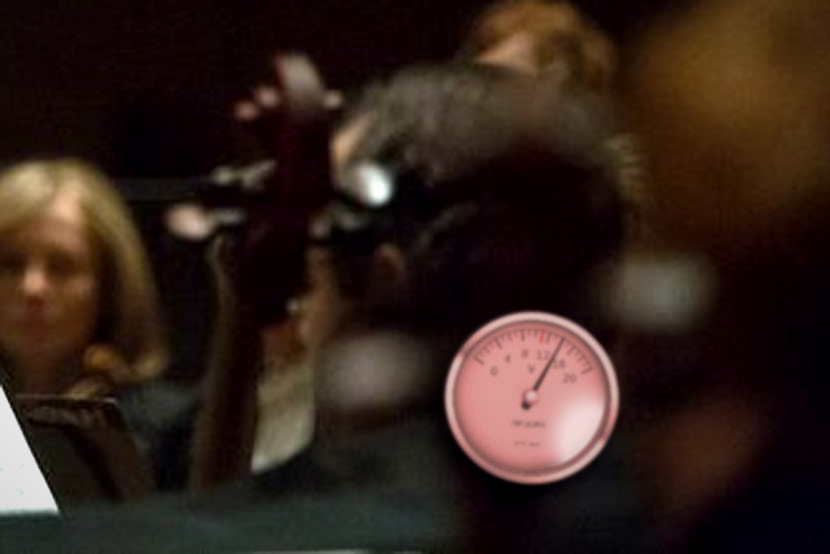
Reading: value=14 unit=V
